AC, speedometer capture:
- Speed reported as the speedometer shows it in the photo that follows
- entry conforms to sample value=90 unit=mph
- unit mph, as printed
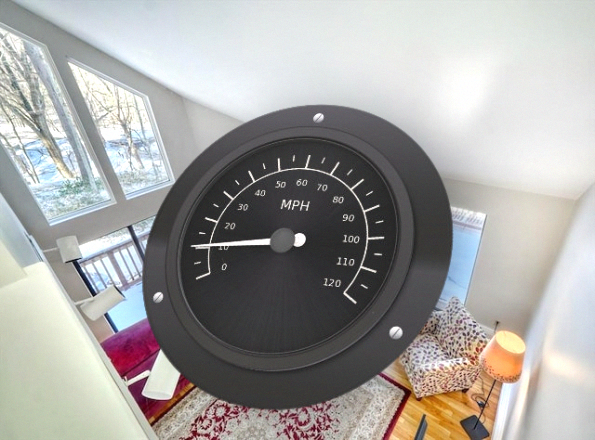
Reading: value=10 unit=mph
